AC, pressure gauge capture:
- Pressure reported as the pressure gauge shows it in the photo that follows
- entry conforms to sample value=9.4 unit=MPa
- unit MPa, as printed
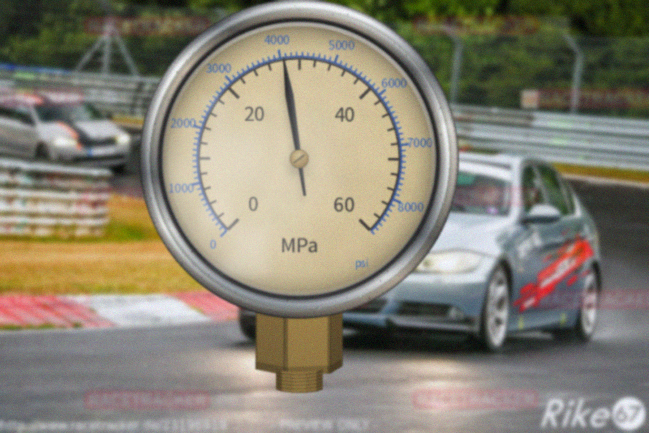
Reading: value=28 unit=MPa
